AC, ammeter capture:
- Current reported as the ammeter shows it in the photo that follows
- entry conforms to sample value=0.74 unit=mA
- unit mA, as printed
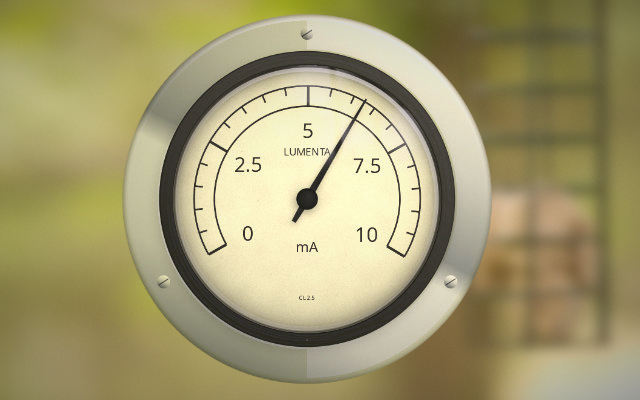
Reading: value=6.25 unit=mA
